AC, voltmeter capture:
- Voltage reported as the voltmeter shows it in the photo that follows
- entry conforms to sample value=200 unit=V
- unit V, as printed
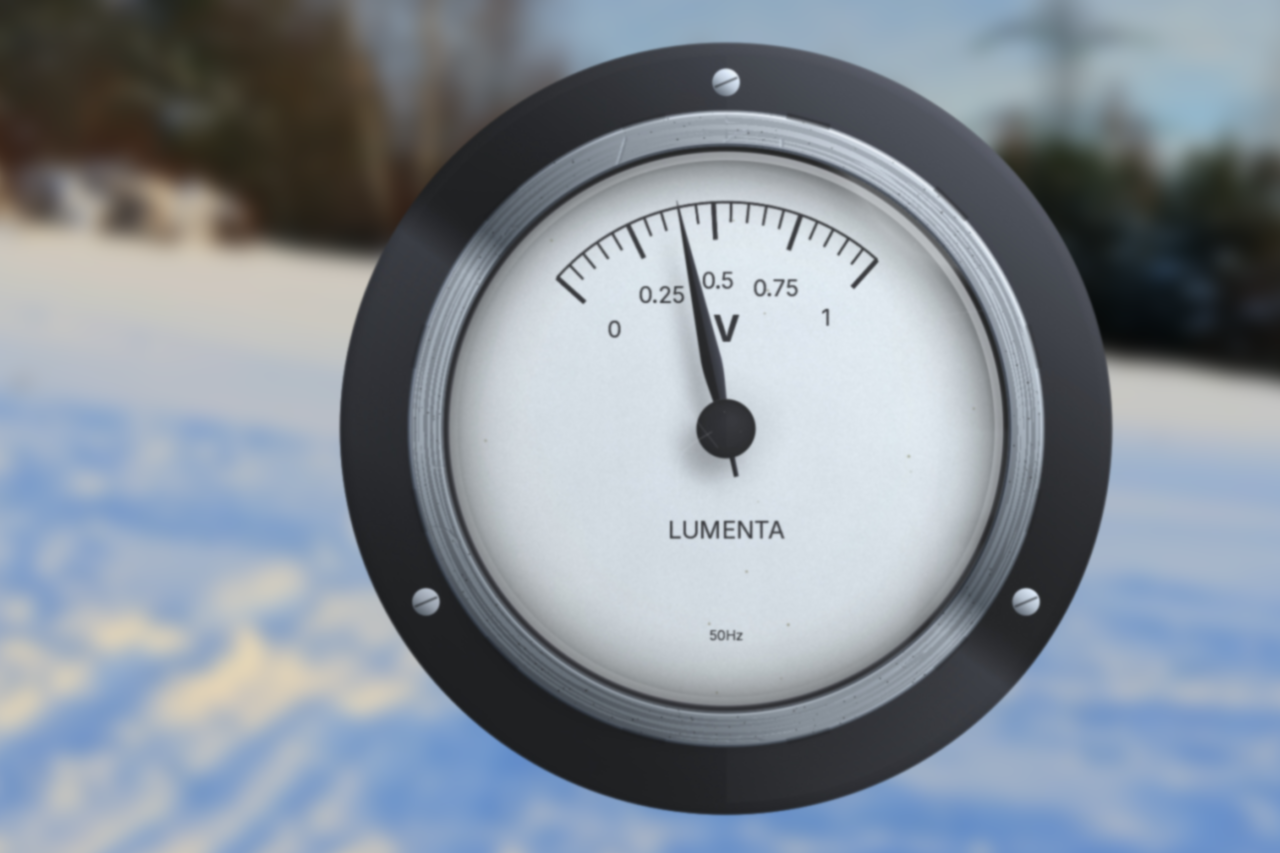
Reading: value=0.4 unit=V
